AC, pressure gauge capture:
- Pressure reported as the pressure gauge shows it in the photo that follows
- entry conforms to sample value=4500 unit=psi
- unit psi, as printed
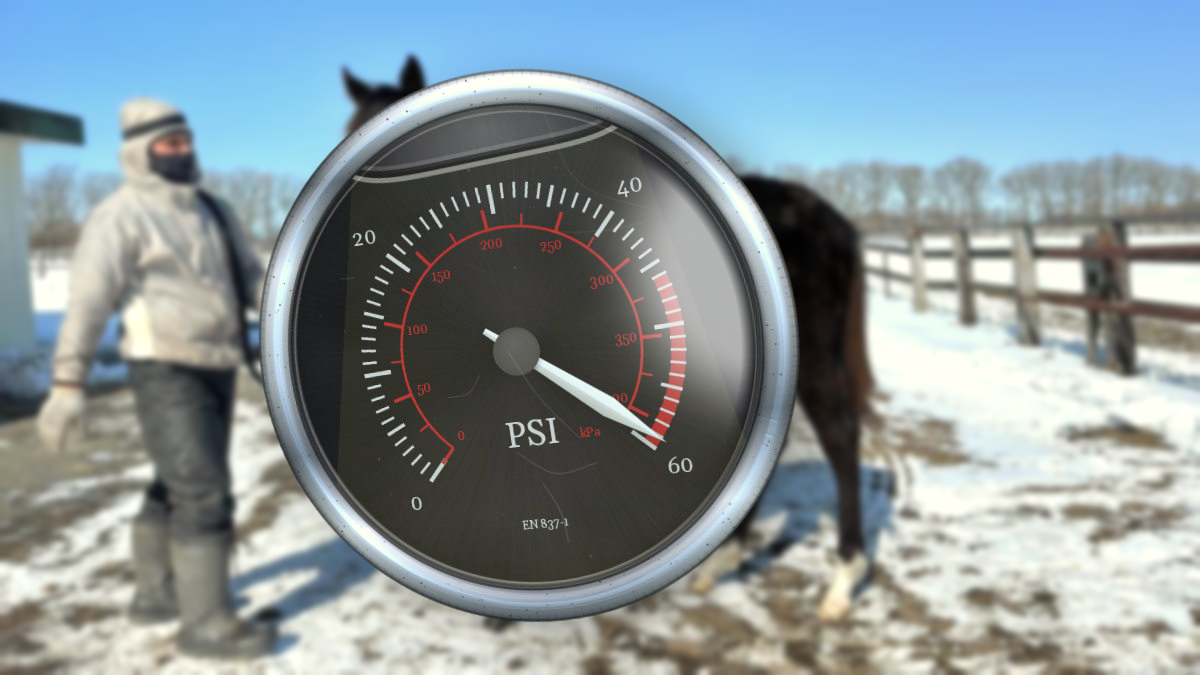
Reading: value=59 unit=psi
